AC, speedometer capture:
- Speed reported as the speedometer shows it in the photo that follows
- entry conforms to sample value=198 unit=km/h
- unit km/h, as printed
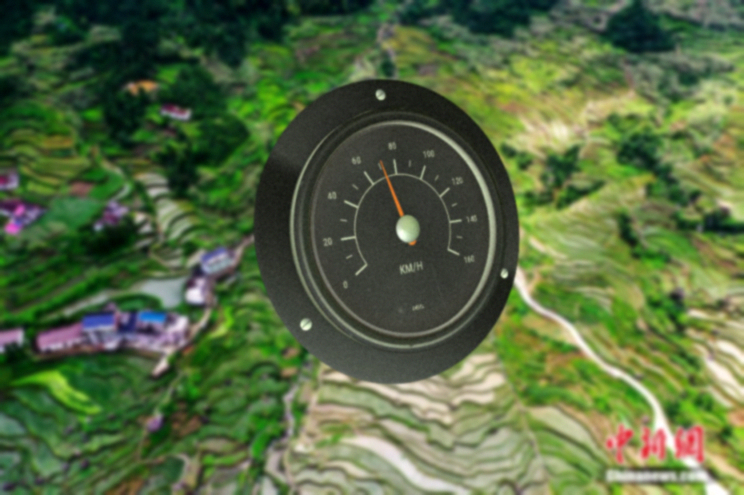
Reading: value=70 unit=km/h
